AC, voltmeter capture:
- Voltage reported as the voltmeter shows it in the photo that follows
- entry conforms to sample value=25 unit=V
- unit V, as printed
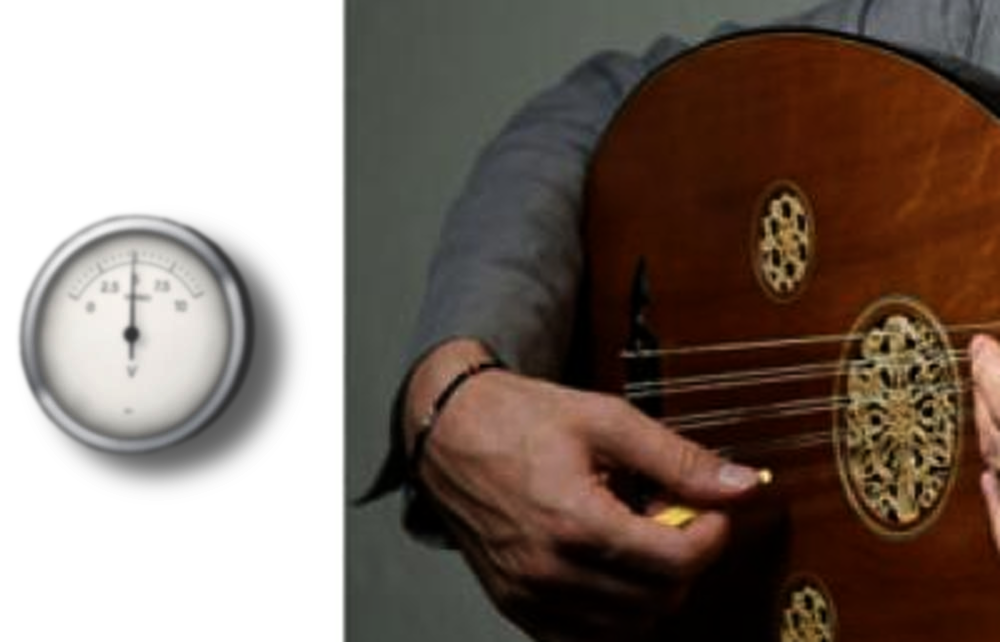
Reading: value=5 unit=V
